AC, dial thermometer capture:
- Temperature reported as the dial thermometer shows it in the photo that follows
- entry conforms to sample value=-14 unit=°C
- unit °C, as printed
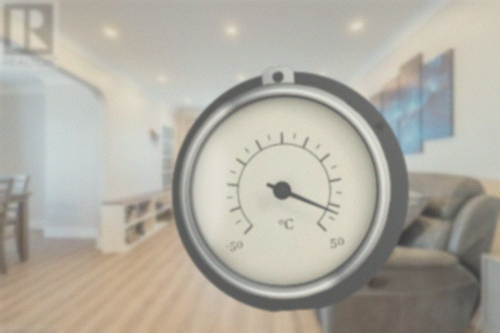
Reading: value=42.5 unit=°C
